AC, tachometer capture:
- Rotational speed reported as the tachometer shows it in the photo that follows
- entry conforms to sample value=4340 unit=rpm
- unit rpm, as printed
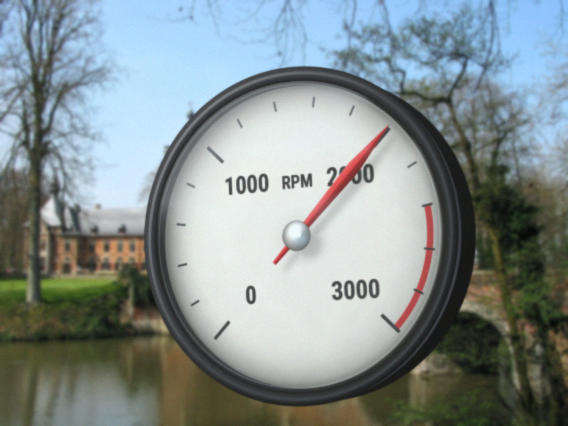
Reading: value=2000 unit=rpm
